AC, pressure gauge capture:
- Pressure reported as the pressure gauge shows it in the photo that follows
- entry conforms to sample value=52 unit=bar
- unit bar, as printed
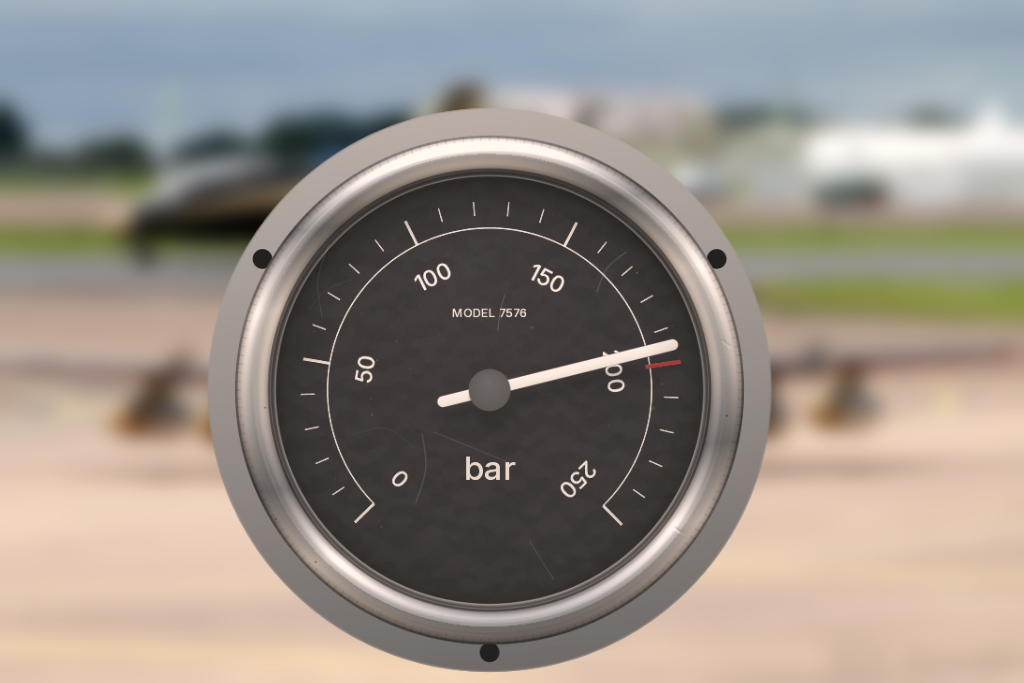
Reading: value=195 unit=bar
